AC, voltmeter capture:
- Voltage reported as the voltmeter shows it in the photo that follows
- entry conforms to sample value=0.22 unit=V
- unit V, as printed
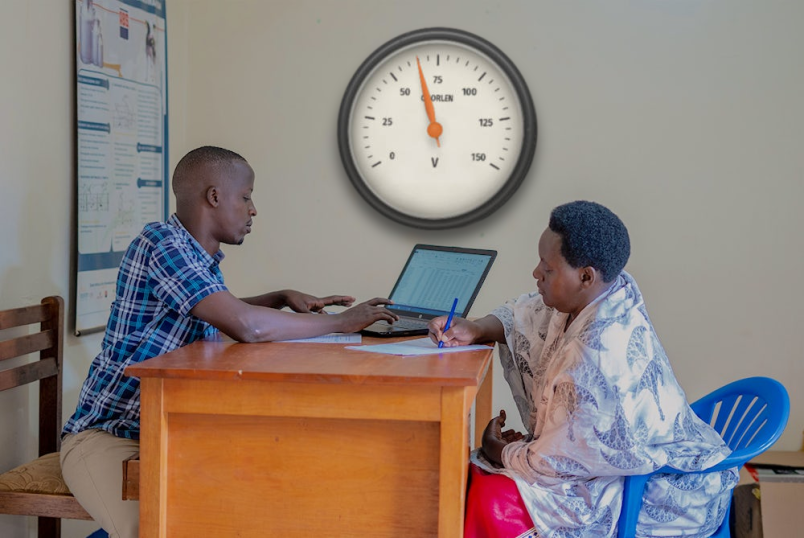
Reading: value=65 unit=V
